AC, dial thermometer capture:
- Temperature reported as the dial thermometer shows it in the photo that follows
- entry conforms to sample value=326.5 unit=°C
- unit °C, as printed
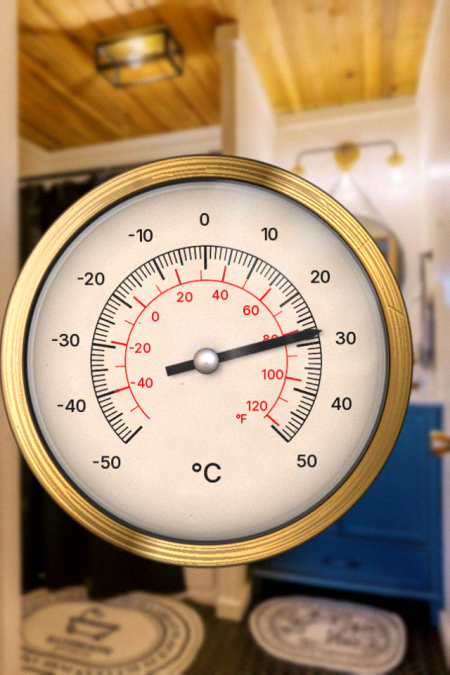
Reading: value=28 unit=°C
